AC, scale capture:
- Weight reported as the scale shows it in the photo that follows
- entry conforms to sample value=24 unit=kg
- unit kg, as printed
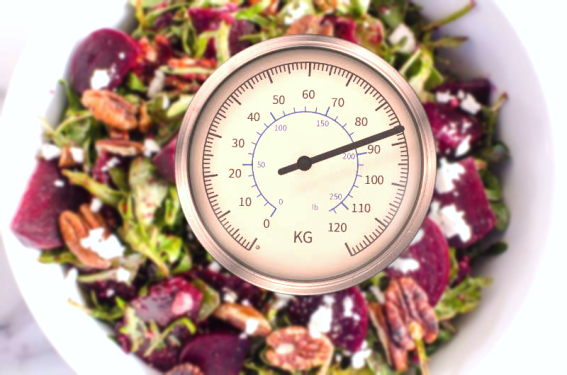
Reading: value=87 unit=kg
